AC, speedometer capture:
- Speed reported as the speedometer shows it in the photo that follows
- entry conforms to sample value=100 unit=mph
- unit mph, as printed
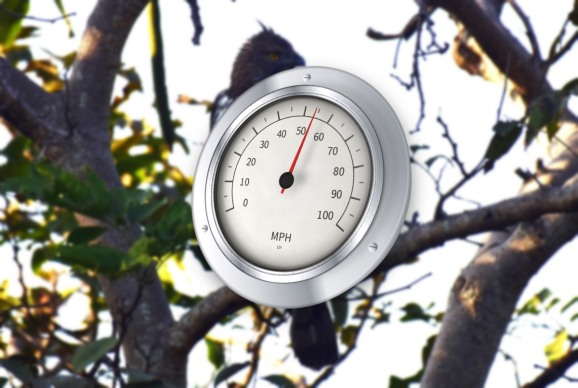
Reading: value=55 unit=mph
